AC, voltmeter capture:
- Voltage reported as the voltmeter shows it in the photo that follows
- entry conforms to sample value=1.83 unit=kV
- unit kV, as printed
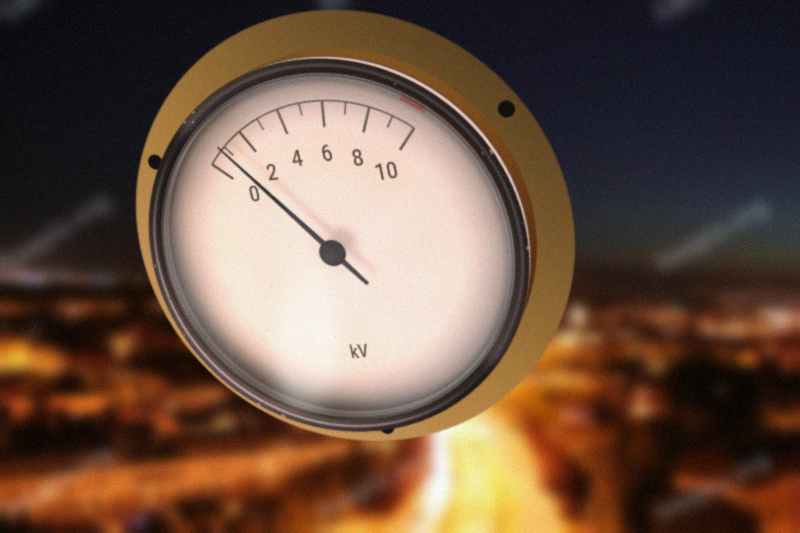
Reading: value=1 unit=kV
